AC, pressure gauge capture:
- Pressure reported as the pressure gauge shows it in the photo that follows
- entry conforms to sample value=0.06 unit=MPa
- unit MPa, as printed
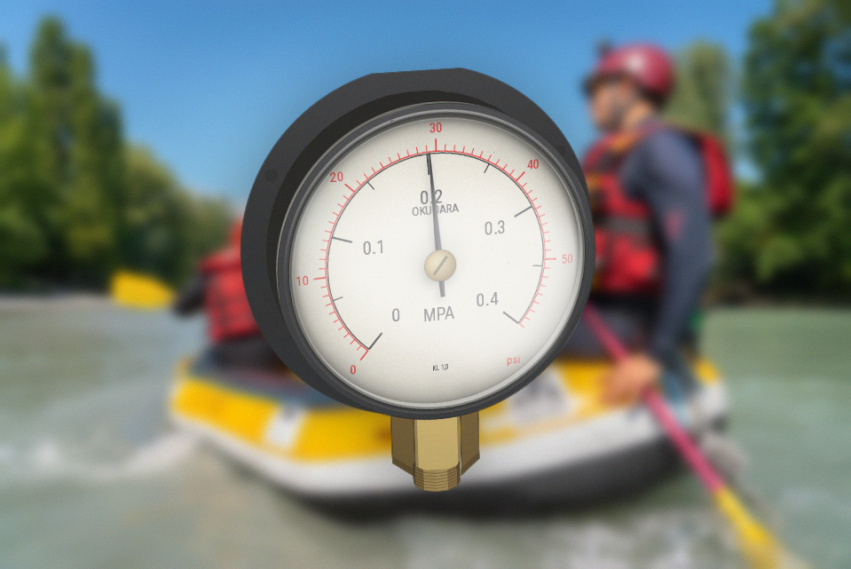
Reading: value=0.2 unit=MPa
